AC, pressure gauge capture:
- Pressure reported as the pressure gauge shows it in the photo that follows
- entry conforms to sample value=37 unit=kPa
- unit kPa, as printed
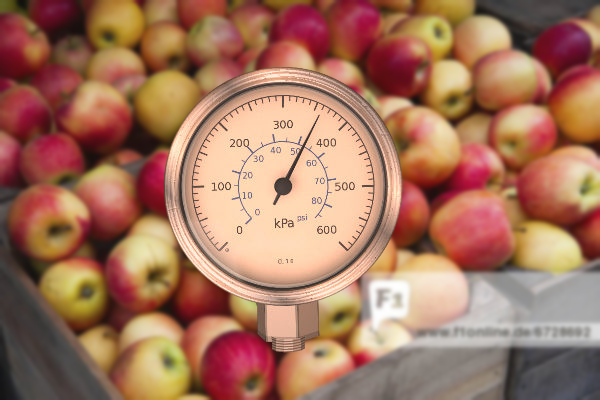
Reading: value=360 unit=kPa
